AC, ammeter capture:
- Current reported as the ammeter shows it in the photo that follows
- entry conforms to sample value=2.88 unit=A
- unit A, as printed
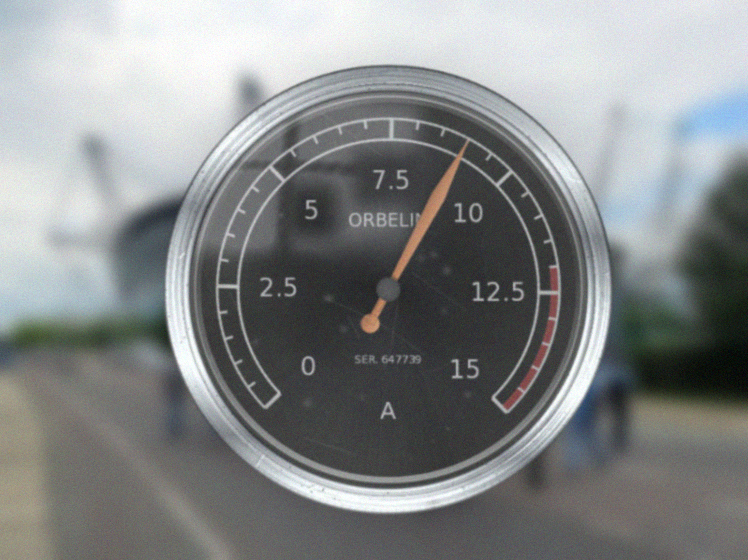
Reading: value=9 unit=A
